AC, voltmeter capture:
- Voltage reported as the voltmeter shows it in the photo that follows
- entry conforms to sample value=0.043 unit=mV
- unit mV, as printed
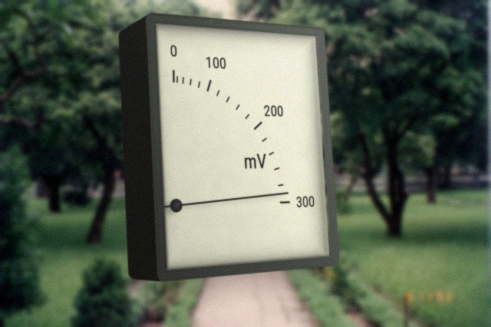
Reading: value=290 unit=mV
